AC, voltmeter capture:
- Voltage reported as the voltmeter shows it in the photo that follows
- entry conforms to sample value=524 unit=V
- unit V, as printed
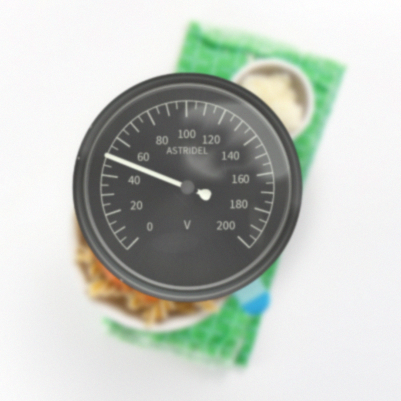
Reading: value=50 unit=V
